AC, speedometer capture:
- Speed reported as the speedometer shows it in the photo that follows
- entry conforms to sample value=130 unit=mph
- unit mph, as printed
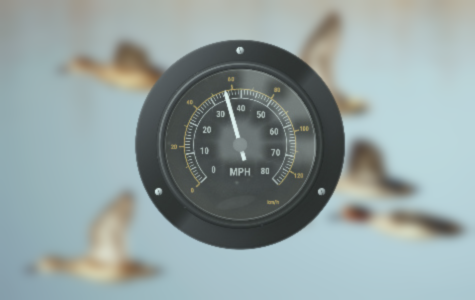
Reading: value=35 unit=mph
